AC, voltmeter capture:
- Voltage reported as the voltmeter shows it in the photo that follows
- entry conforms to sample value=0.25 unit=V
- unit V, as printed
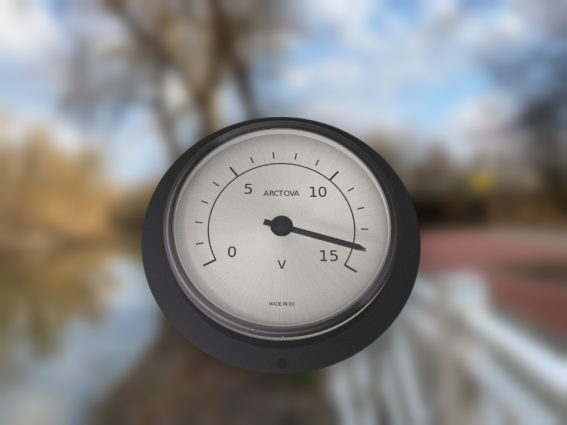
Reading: value=14 unit=V
